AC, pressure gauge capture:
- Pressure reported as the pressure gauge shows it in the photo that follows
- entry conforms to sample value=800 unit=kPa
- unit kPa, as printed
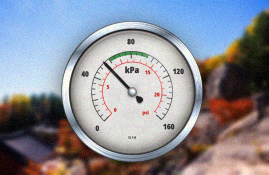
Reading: value=55 unit=kPa
